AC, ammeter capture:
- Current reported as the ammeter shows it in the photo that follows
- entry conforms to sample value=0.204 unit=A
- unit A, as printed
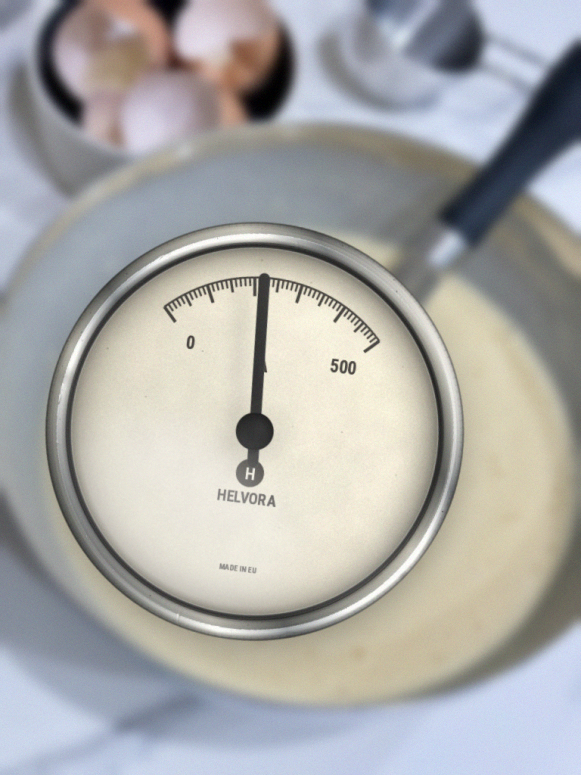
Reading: value=220 unit=A
